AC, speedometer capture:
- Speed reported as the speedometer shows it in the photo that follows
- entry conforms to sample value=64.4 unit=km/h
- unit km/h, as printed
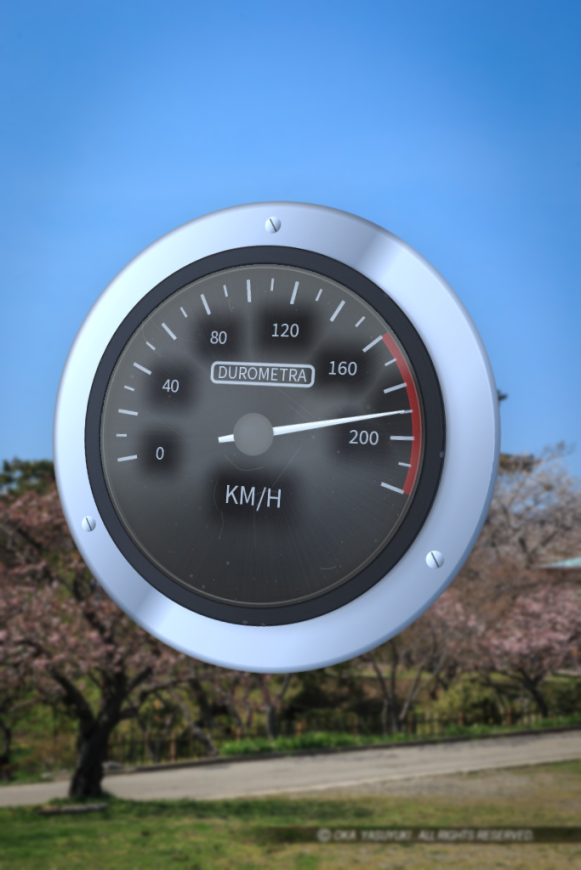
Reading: value=190 unit=km/h
